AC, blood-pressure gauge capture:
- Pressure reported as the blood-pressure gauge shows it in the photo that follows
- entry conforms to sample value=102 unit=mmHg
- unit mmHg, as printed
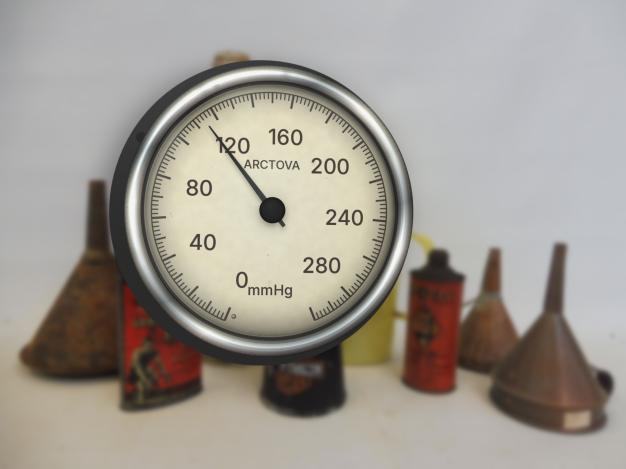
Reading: value=114 unit=mmHg
